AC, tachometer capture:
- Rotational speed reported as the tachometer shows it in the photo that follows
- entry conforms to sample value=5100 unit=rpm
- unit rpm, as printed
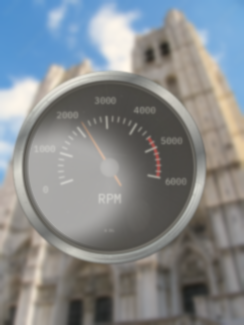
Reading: value=2200 unit=rpm
